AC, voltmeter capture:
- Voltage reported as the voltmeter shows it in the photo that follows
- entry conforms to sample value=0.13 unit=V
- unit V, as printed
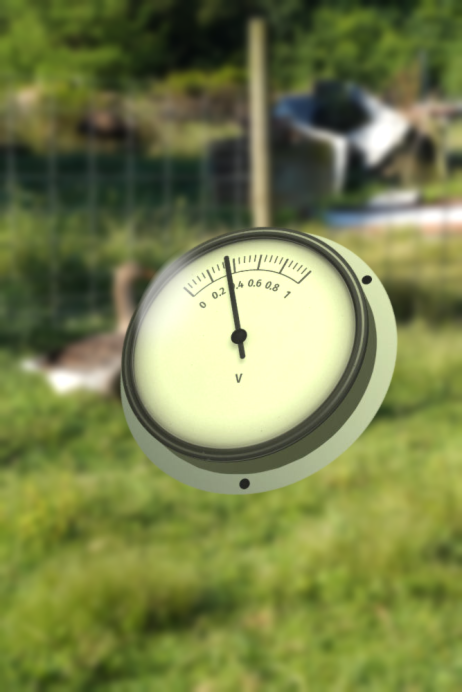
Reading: value=0.36 unit=V
